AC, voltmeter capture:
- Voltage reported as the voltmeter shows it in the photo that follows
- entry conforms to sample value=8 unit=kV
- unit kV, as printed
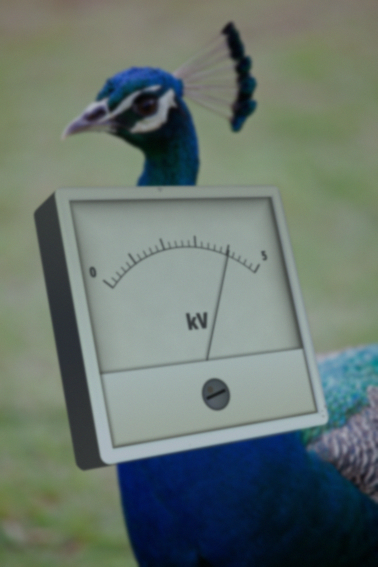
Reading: value=4 unit=kV
